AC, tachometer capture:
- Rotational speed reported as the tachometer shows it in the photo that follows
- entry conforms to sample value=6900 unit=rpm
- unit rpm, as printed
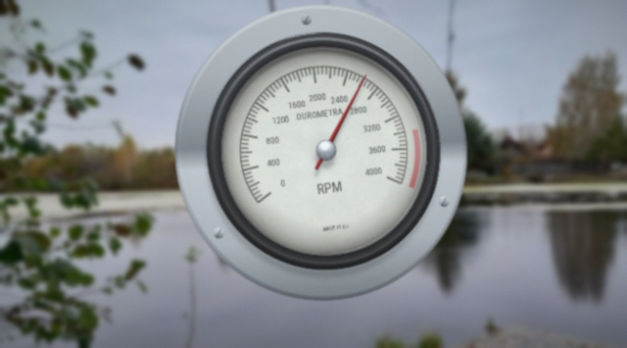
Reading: value=2600 unit=rpm
